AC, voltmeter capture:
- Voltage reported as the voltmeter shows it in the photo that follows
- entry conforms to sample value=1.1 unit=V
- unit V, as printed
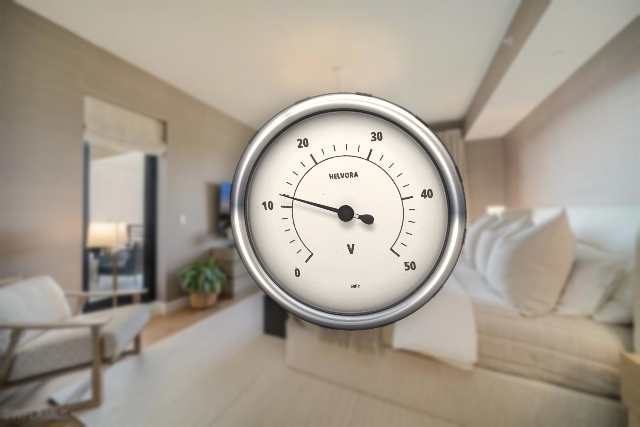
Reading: value=12 unit=V
